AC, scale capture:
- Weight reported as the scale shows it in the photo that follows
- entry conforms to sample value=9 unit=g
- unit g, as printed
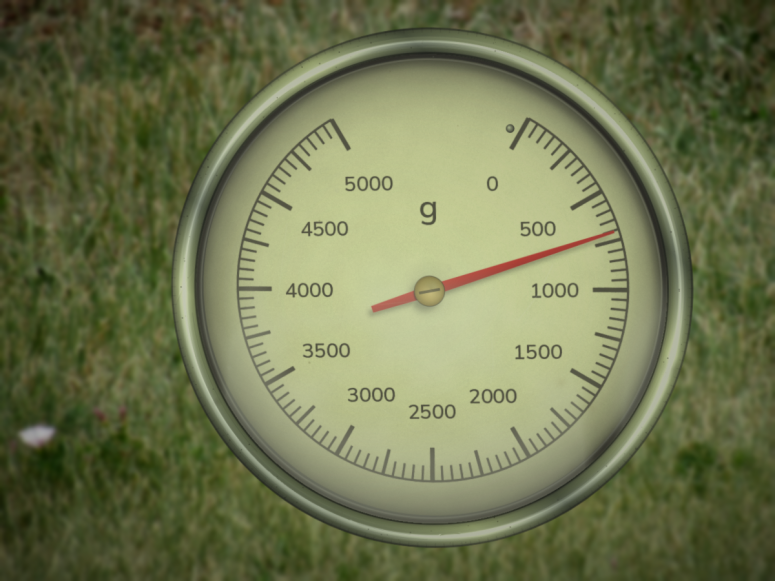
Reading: value=700 unit=g
